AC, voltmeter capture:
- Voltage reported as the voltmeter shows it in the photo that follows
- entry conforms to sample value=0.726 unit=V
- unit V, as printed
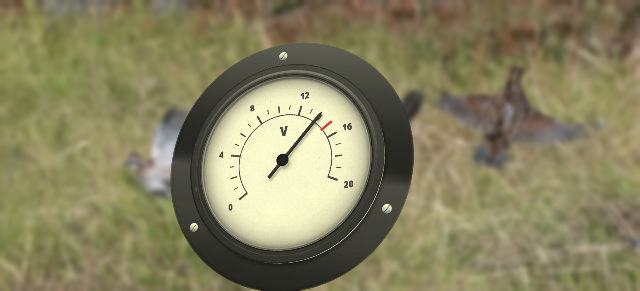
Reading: value=14 unit=V
